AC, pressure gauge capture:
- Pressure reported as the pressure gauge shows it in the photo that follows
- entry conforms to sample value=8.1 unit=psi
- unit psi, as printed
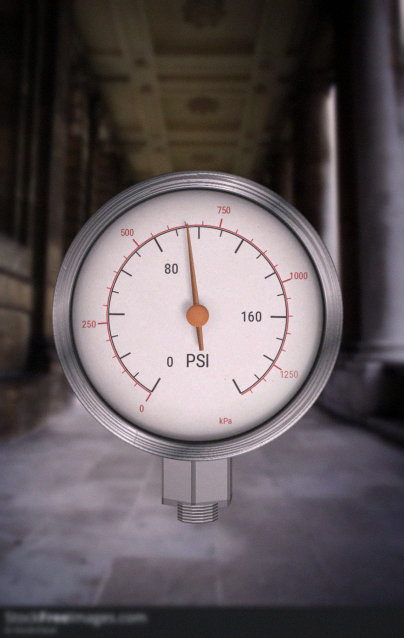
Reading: value=95 unit=psi
